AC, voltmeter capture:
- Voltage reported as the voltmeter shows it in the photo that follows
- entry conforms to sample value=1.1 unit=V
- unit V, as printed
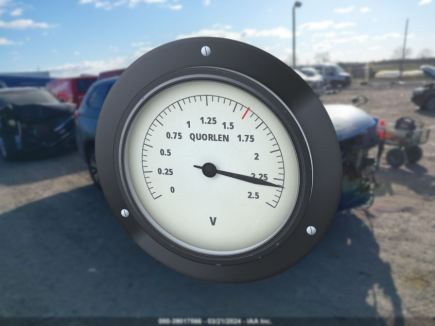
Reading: value=2.3 unit=V
